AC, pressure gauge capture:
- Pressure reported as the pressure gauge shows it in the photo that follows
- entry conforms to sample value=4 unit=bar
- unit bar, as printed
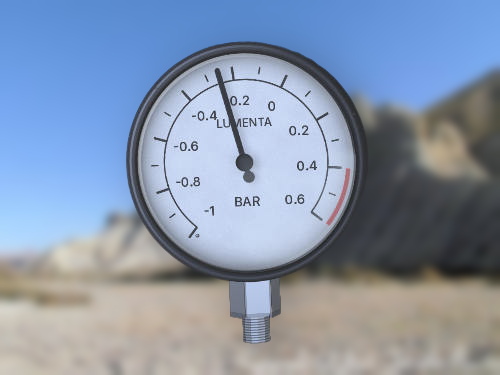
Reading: value=-0.25 unit=bar
